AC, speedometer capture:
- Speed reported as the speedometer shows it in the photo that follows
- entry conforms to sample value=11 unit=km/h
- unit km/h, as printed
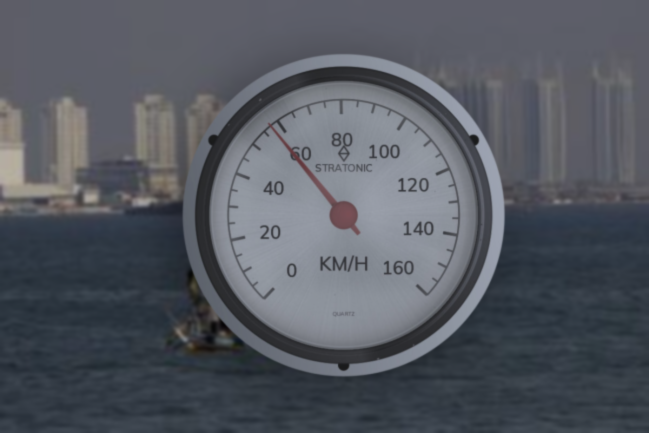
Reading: value=57.5 unit=km/h
